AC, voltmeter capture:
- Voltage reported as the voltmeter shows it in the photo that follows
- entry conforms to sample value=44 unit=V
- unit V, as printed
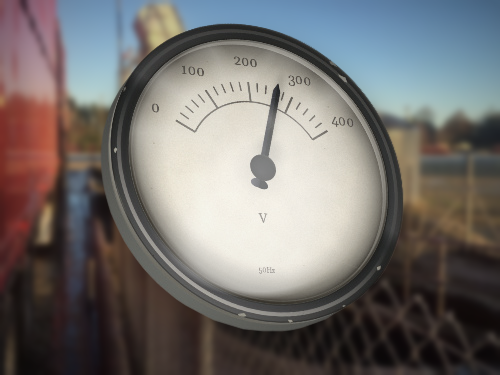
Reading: value=260 unit=V
